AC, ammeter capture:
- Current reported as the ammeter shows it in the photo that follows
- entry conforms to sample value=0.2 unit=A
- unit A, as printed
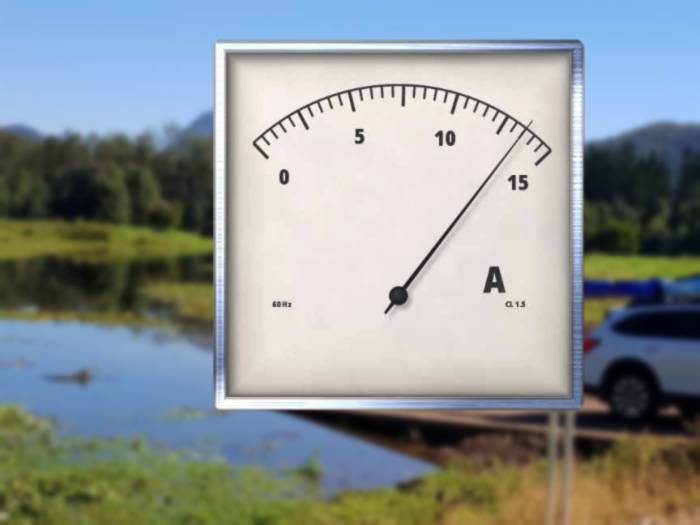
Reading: value=13.5 unit=A
